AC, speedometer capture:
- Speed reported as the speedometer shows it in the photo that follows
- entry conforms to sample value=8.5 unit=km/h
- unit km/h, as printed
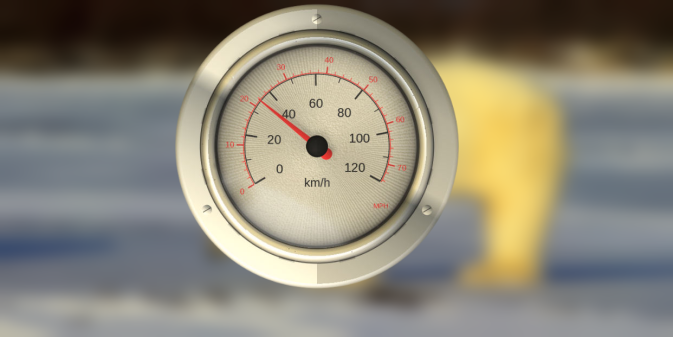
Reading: value=35 unit=km/h
